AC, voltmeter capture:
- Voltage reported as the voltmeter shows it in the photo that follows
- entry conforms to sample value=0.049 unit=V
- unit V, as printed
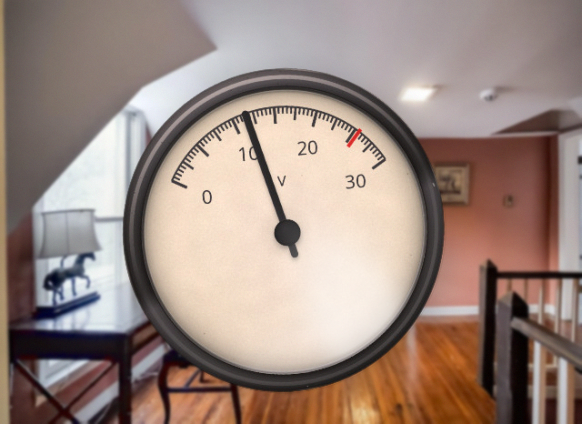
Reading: value=11.5 unit=V
